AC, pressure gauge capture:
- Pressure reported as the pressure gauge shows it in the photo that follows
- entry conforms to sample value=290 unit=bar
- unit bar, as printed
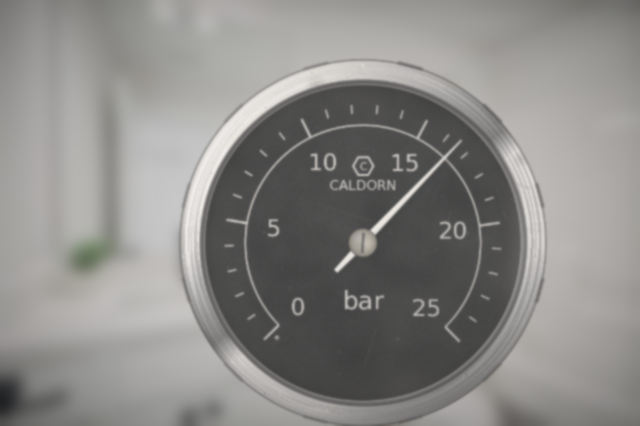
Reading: value=16.5 unit=bar
